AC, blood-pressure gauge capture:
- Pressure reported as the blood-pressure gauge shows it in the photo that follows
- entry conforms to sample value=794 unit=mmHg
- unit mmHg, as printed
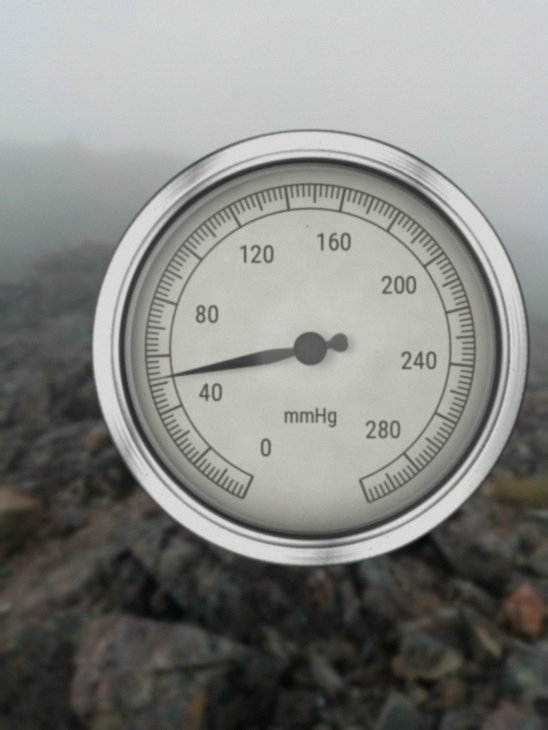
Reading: value=52 unit=mmHg
